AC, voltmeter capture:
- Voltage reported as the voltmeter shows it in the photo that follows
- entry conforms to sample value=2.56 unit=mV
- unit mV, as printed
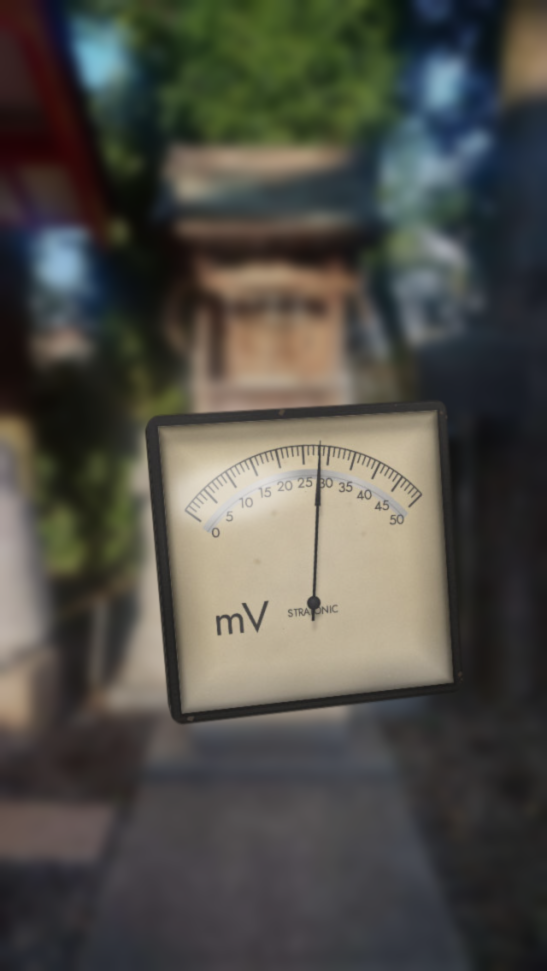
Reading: value=28 unit=mV
